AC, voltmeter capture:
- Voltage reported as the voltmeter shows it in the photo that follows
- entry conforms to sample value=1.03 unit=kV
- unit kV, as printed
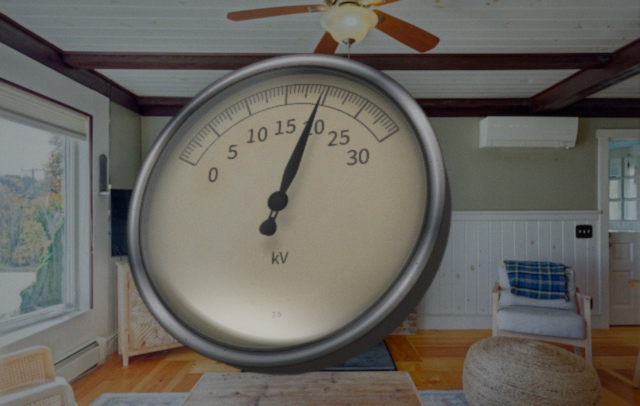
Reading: value=20 unit=kV
